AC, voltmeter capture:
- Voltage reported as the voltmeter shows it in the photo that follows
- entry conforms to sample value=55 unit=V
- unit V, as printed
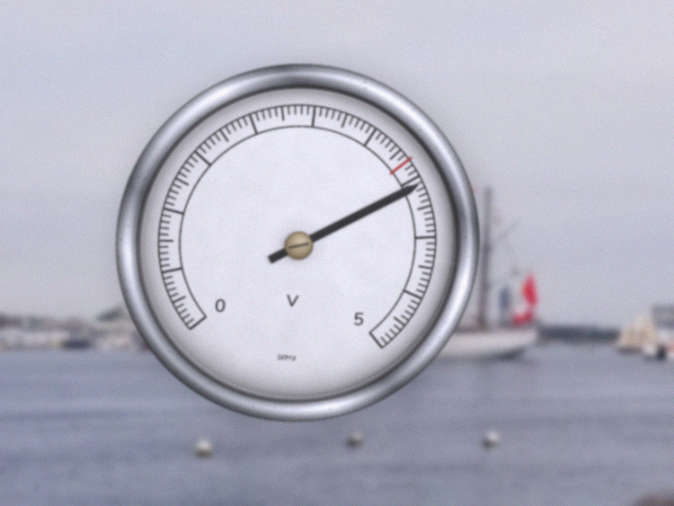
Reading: value=3.55 unit=V
